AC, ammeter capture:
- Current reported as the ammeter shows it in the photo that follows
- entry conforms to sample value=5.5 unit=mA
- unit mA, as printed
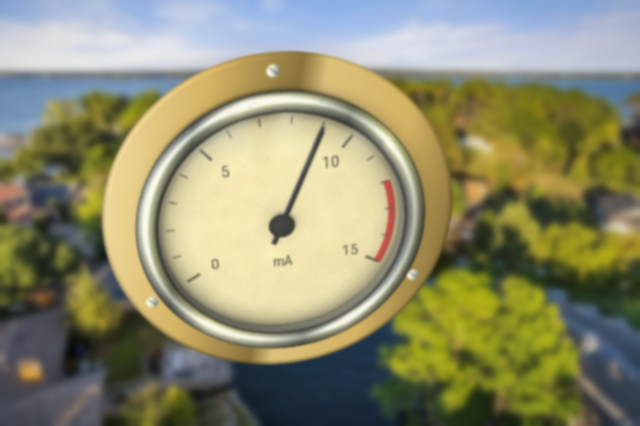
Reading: value=9 unit=mA
